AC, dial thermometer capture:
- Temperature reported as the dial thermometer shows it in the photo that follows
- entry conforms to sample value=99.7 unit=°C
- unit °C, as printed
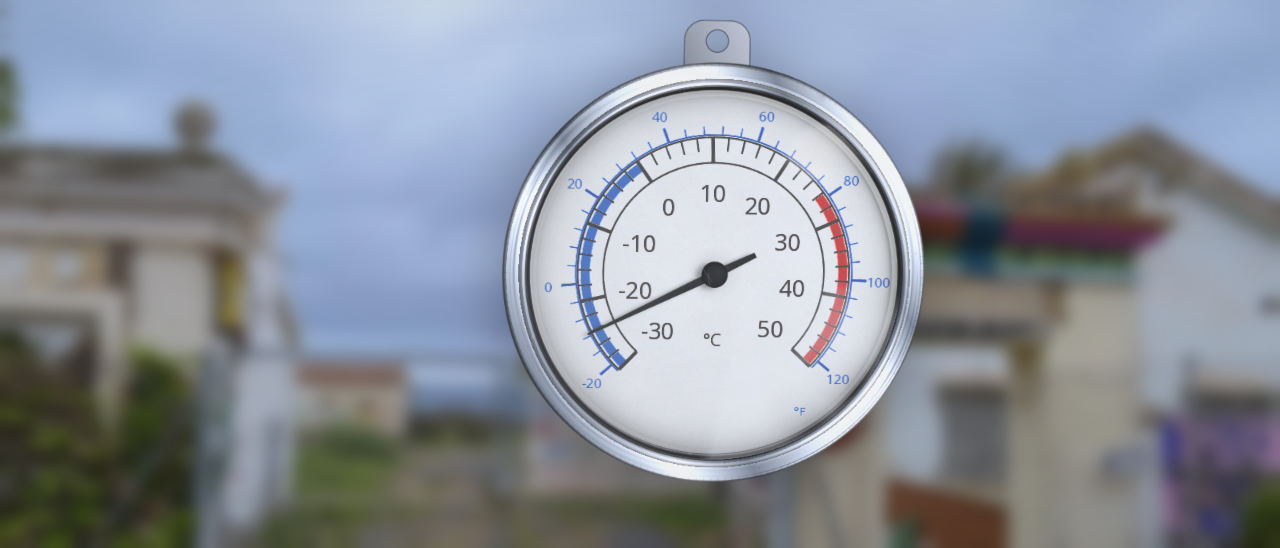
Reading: value=-24 unit=°C
